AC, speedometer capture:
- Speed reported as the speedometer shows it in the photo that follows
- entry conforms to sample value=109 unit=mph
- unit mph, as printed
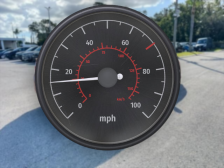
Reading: value=15 unit=mph
